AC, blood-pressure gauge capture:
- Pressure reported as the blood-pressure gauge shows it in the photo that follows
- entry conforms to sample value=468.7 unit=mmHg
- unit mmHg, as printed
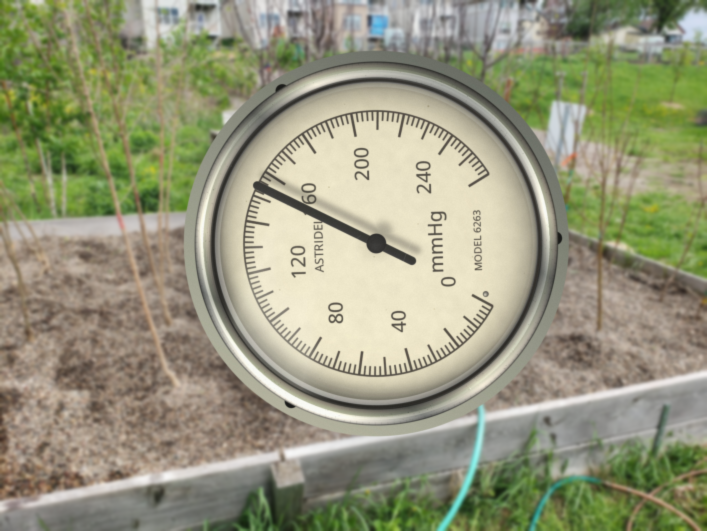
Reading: value=154 unit=mmHg
